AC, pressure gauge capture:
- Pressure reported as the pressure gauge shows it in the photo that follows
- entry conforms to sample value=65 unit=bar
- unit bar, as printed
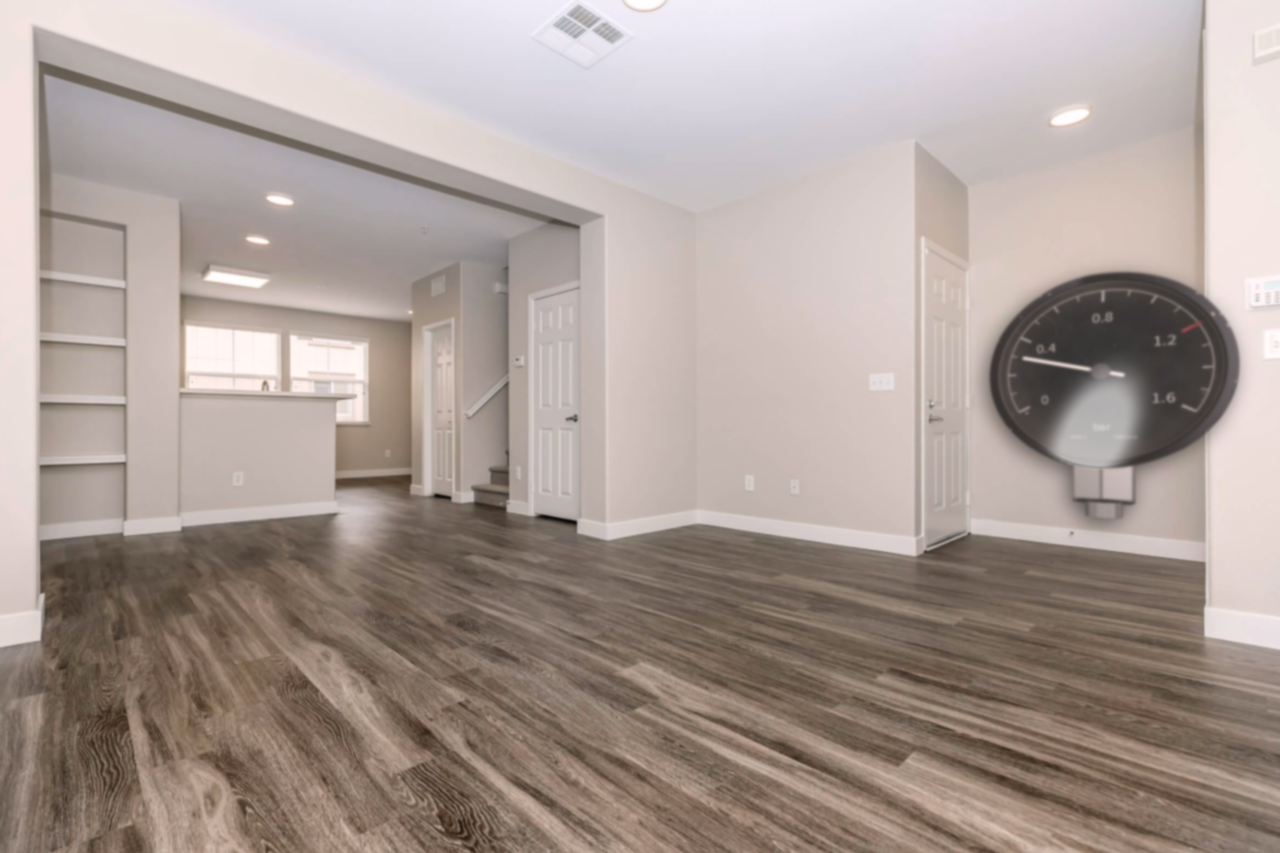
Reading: value=0.3 unit=bar
